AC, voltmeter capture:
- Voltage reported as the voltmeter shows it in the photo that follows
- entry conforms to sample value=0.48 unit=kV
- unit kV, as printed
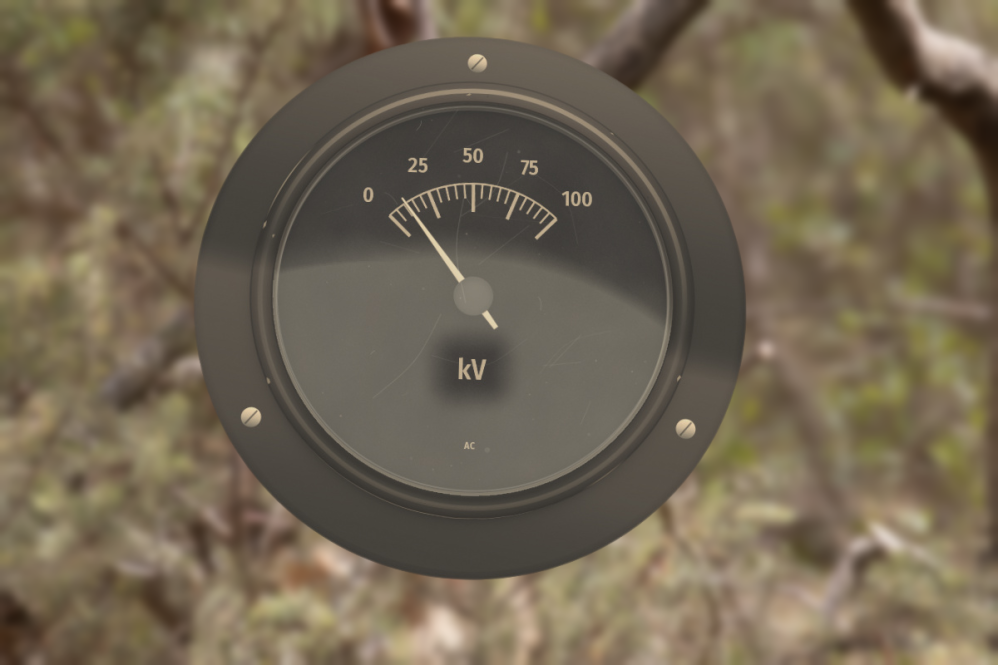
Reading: value=10 unit=kV
